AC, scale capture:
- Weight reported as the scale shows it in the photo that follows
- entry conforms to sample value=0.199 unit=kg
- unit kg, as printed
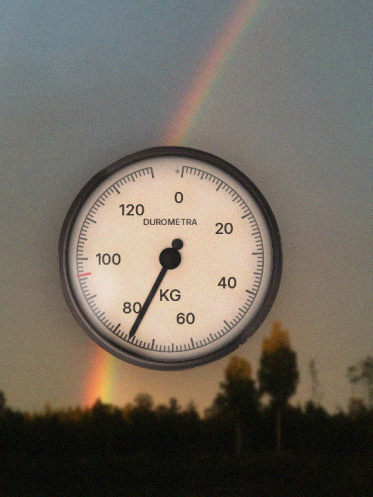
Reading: value=76 unit=kg
